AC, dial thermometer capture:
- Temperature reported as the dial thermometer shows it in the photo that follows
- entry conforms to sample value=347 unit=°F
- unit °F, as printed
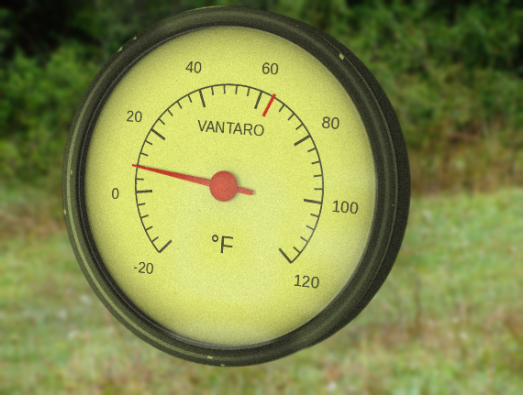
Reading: value=8 unit=°F
